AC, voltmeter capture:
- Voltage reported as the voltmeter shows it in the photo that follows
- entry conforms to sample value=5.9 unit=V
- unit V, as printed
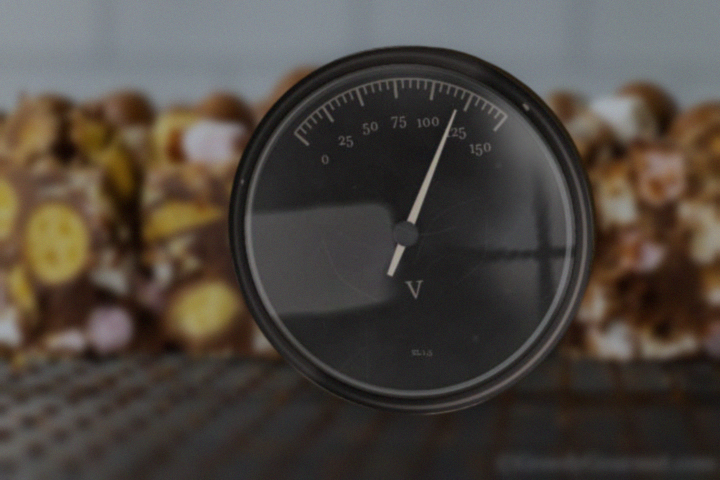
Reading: value=120 unit=V
